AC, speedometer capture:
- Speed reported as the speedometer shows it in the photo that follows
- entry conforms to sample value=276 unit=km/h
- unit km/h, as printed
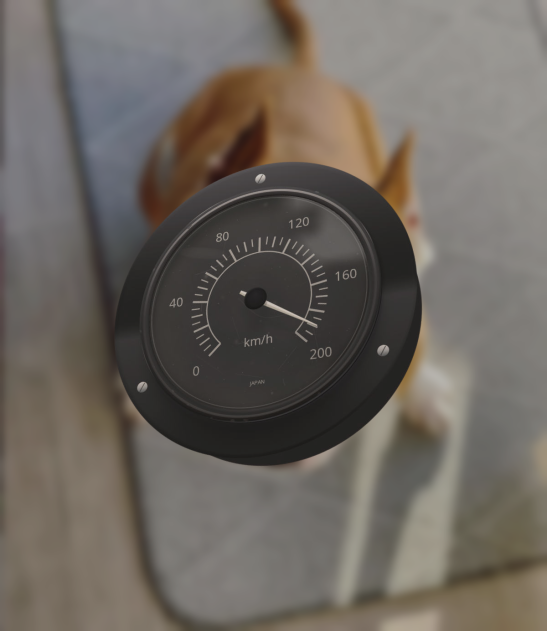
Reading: value=190 unit=km/h
